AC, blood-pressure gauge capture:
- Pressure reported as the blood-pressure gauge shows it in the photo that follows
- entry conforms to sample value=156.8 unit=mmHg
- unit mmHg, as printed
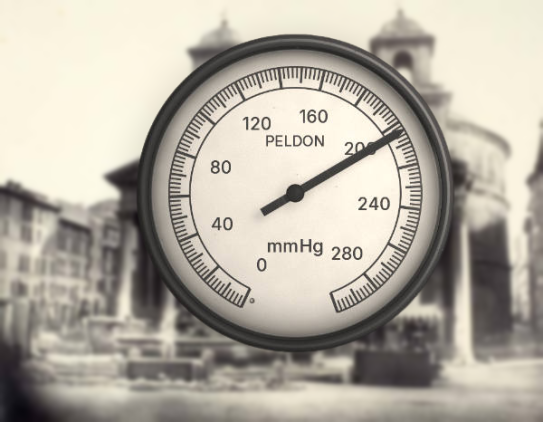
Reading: value=204 unit=mmHg
